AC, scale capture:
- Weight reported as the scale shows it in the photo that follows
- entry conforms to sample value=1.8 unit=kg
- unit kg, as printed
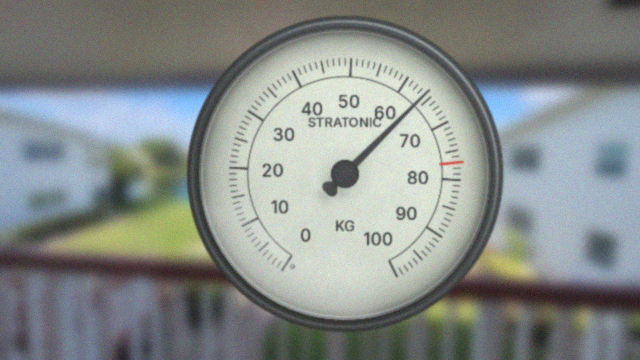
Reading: value=64 unit=kg
